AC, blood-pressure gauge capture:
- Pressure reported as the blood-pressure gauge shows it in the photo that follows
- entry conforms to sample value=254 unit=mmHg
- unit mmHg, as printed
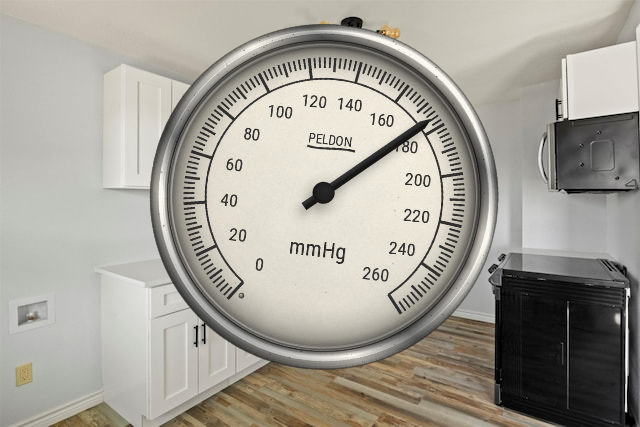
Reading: value=176 unit=mmHg
